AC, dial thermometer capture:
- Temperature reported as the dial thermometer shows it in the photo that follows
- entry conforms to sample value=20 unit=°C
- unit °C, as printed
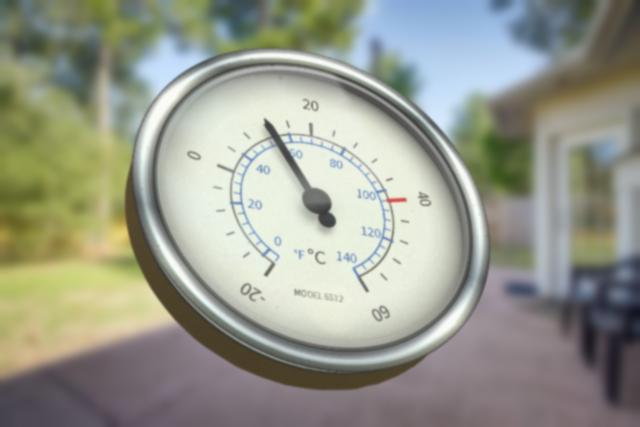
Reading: value=12 unit=°C
